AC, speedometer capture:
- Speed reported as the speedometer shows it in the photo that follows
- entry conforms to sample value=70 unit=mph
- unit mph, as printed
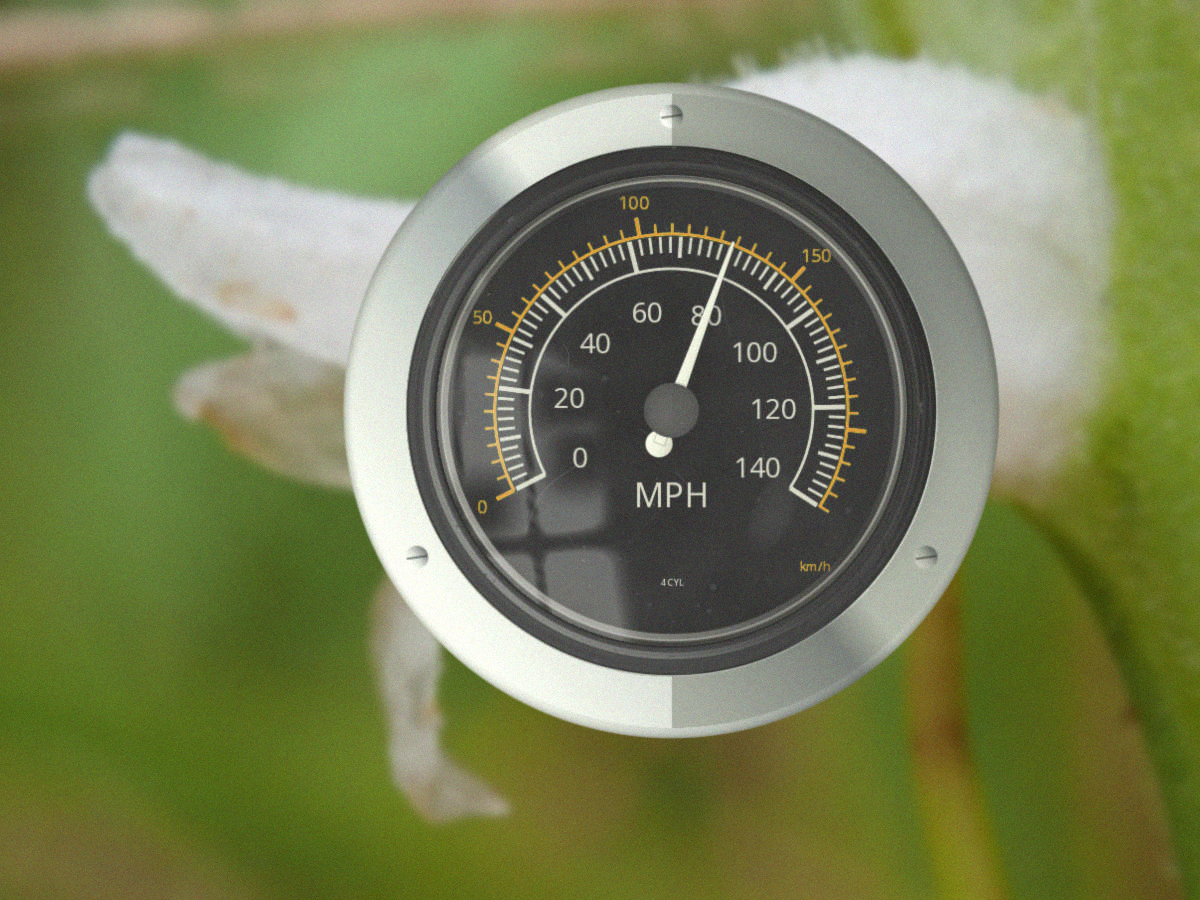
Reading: value=80 unit=mph
